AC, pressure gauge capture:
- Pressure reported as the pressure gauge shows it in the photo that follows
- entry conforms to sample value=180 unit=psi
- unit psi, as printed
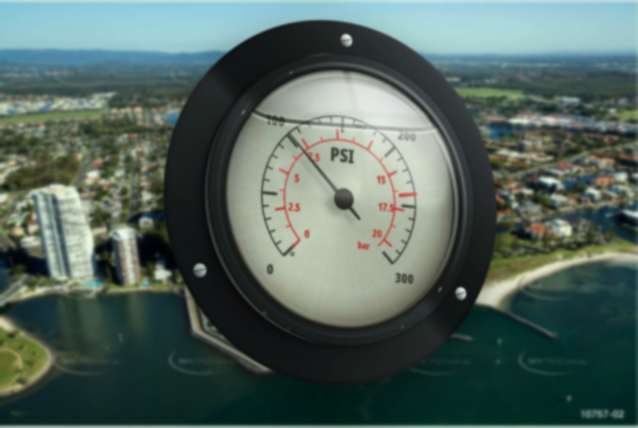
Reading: value=100 unit=psi
